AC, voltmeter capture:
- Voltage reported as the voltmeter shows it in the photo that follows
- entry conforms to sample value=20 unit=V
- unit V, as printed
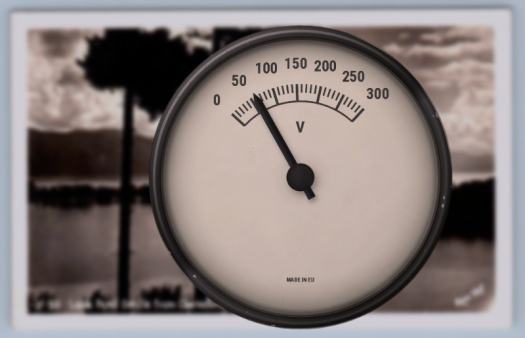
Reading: value=60 unit=V
